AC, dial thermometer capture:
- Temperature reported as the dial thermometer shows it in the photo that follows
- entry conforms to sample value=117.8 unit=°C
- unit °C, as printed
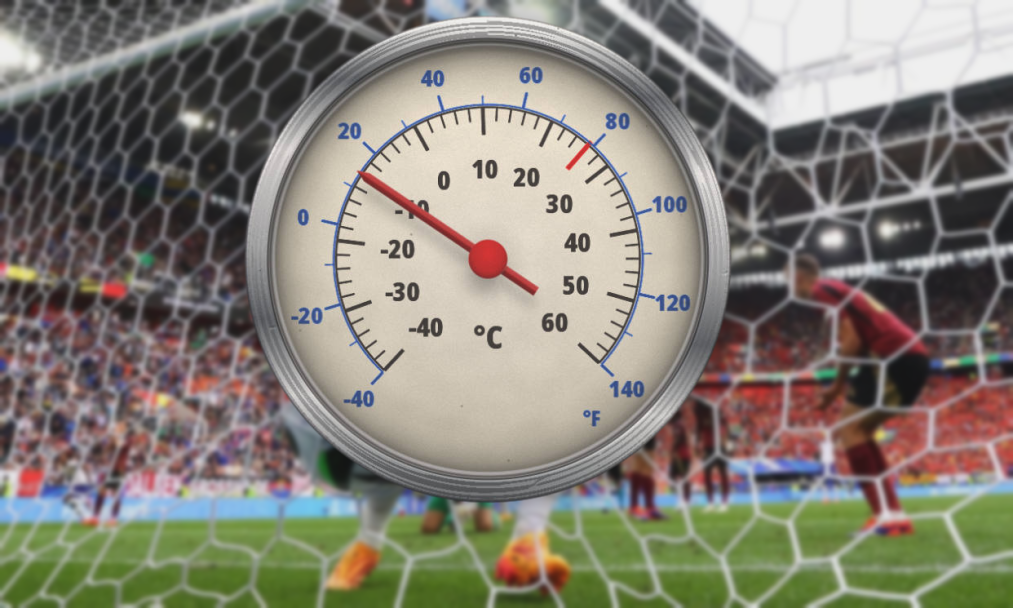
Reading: value=-10 unit=°C
